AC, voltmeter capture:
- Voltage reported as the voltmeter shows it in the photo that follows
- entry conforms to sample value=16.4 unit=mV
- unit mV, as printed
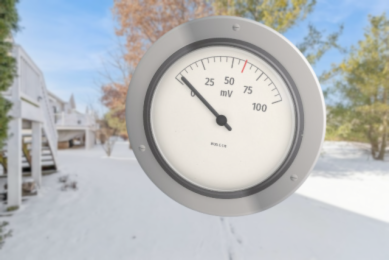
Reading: value=5 unit=mV
